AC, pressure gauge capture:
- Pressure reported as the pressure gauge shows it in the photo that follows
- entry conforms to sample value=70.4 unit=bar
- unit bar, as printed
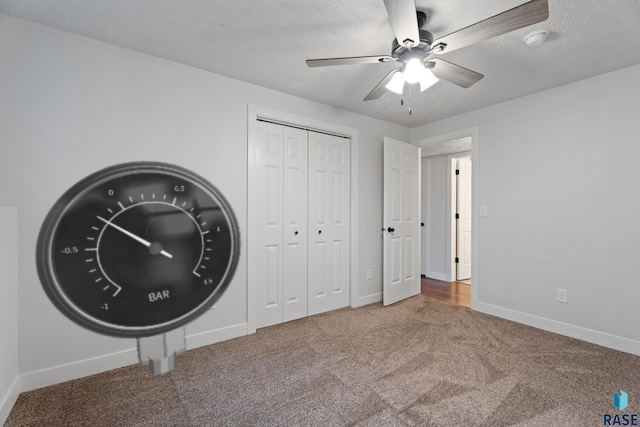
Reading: value=-0.2 unit=bar
